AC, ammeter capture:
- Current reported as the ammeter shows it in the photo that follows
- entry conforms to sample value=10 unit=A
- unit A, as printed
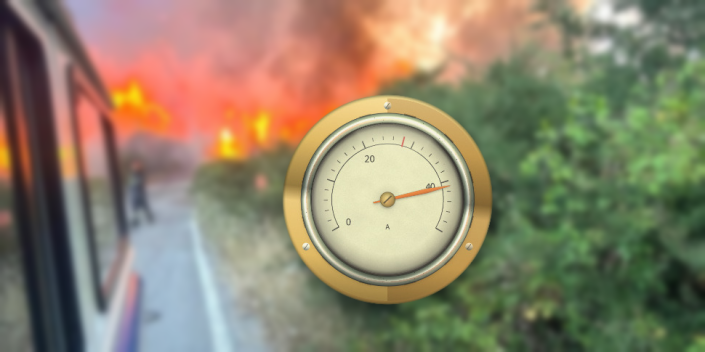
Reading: value=41 unit=A
